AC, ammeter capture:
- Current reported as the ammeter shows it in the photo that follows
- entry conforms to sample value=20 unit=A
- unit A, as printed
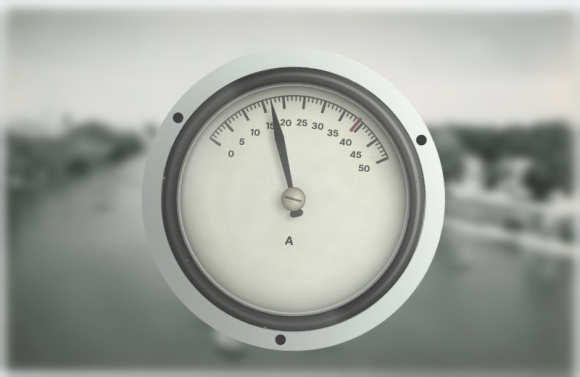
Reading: value=17 unit=A
